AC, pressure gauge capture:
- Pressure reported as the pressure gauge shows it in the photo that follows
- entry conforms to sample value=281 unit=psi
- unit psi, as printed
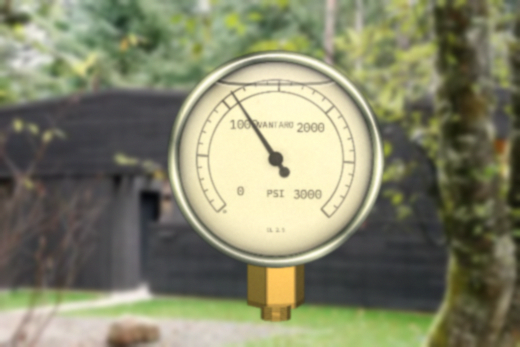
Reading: value=1100 unit=psi
